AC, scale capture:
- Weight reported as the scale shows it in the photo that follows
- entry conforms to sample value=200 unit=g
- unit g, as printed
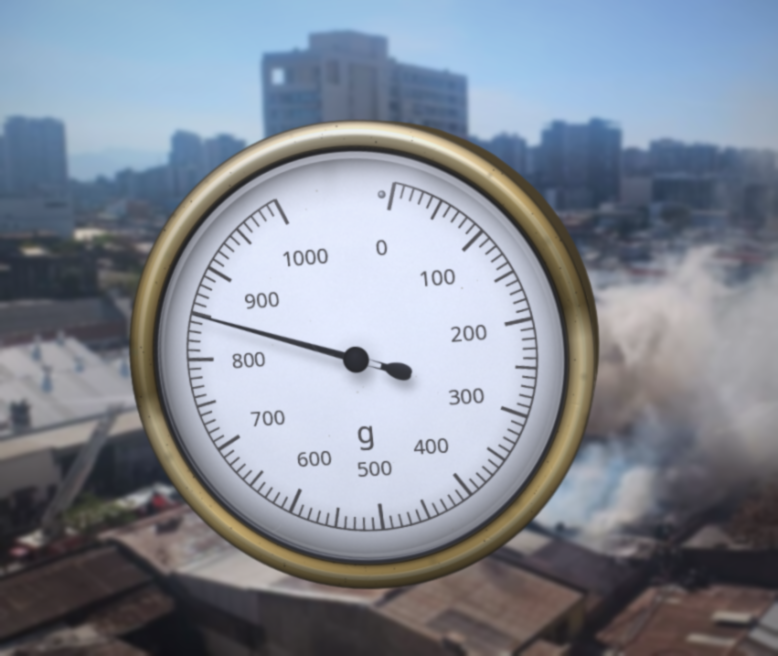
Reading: value=850 unit=g
